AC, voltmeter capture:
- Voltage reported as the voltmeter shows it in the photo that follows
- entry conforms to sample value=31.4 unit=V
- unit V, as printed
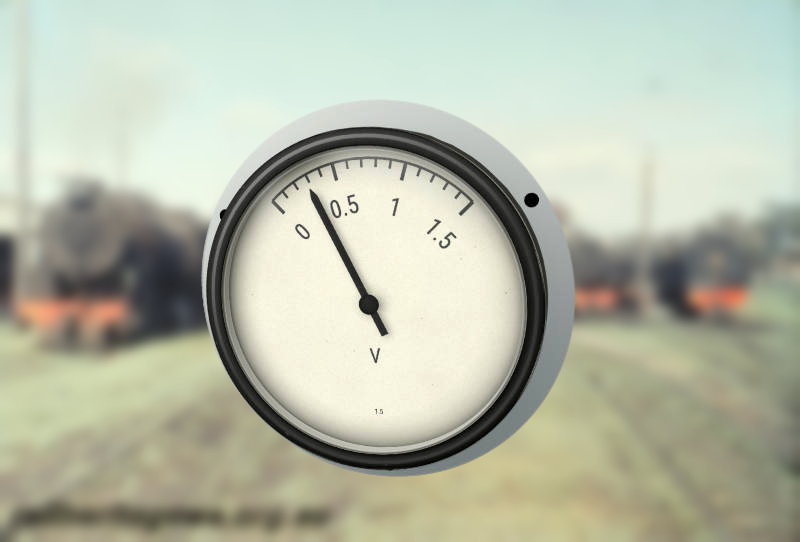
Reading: value=0.3 unit=V
